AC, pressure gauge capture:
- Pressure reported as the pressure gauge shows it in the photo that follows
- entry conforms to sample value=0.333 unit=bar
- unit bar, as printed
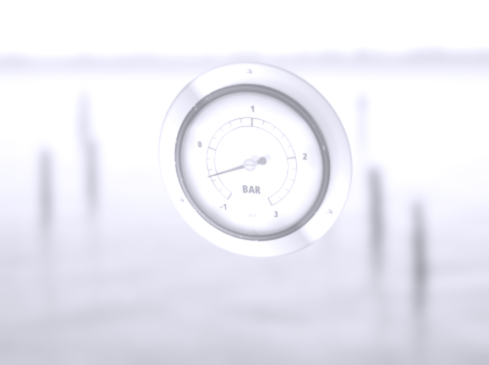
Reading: value=-0.5 unit=bar
